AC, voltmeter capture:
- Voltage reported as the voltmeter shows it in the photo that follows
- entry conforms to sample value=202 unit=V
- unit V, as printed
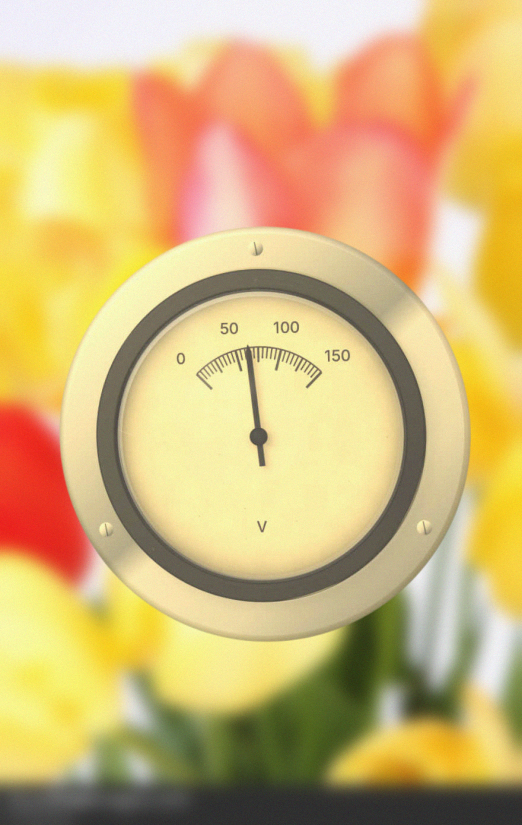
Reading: value=65 unit=V
